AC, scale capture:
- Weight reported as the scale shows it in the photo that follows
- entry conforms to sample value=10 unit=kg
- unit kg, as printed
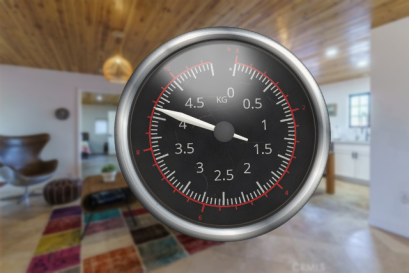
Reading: value=4.1 unit=kg
